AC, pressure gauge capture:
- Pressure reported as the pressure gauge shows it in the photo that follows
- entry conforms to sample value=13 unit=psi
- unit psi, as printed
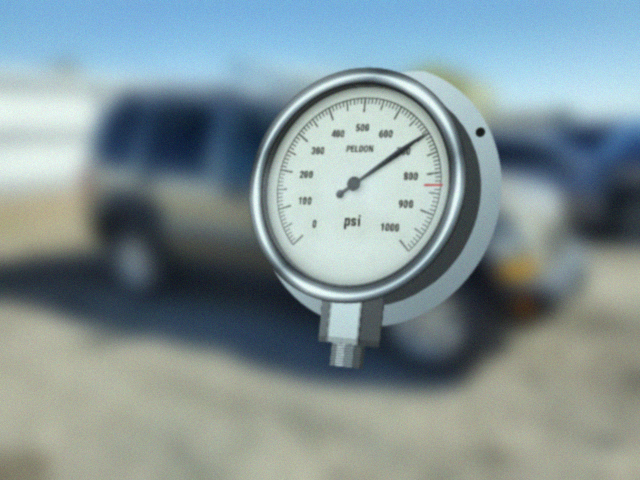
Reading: value=700 unit=psi
